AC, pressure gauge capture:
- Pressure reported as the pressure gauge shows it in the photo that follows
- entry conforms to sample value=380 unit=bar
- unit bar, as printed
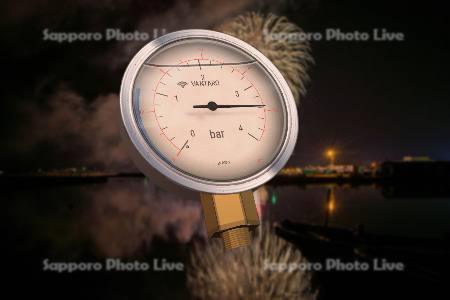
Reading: value=3.4 unit=bar
